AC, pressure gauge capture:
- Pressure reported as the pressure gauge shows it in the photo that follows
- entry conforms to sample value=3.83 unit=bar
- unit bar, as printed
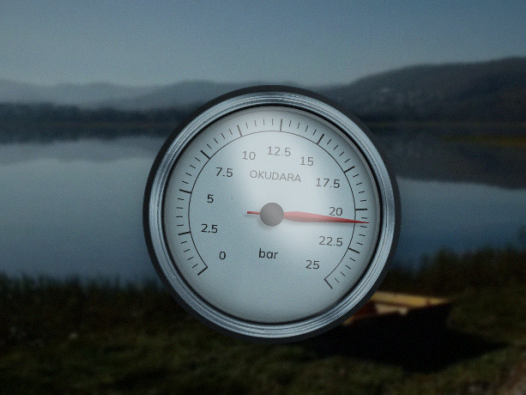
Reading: value=20.75 unit=bar
